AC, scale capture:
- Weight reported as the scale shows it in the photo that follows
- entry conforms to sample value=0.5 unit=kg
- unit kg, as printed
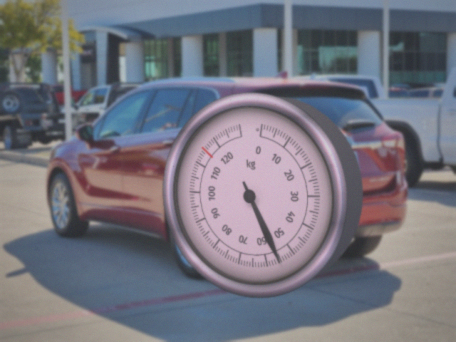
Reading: value=55 unit=kg
